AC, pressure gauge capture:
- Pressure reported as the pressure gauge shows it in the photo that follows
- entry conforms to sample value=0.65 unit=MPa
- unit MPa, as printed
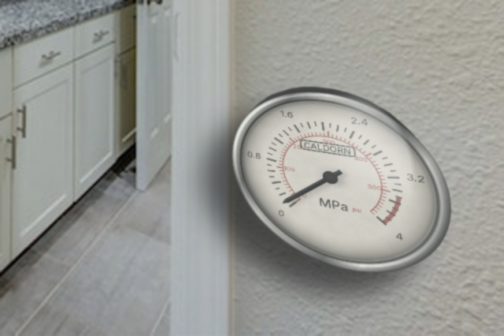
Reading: value=0.1 unit=MPa
